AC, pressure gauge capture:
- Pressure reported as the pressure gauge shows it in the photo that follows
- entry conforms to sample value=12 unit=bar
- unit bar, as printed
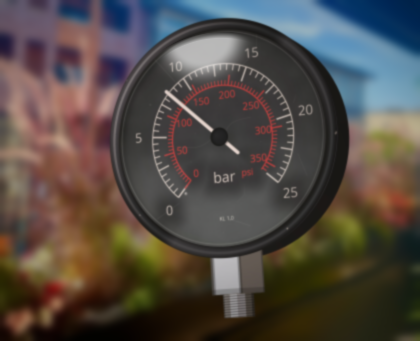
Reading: value=8.5 unit=bar
